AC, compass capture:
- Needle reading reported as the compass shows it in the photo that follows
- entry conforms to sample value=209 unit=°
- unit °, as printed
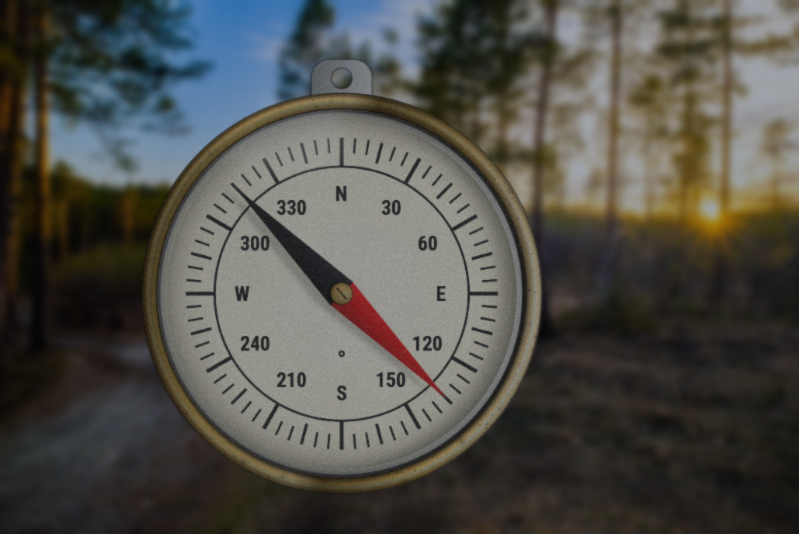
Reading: value=135 unit=°
